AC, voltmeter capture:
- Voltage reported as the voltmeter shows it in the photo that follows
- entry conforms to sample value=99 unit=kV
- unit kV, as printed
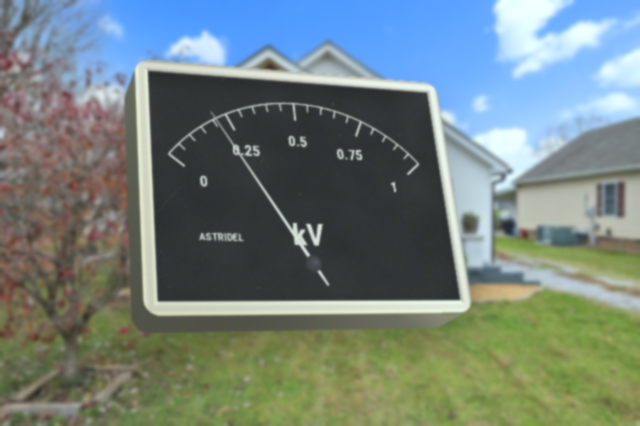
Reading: value=0.2 unit=kV
